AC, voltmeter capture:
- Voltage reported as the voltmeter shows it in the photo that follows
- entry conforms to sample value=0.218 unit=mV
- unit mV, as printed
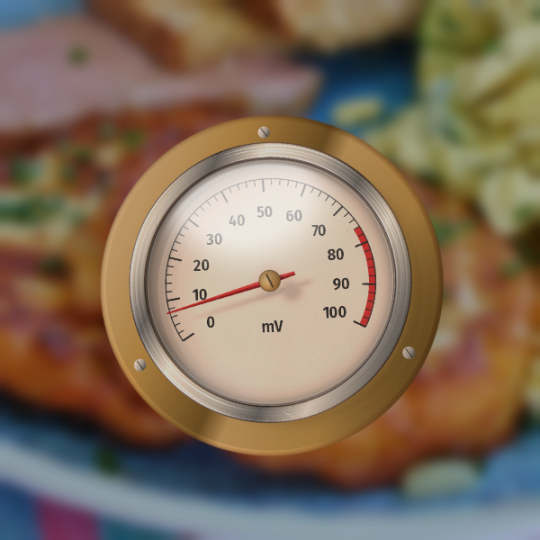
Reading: value=7 unit=mV
